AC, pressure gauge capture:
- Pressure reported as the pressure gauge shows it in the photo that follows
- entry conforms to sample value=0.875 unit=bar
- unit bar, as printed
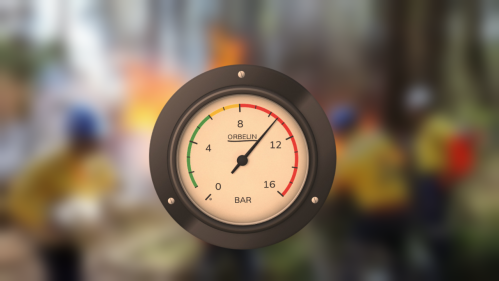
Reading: value=10.5 unit=bar
